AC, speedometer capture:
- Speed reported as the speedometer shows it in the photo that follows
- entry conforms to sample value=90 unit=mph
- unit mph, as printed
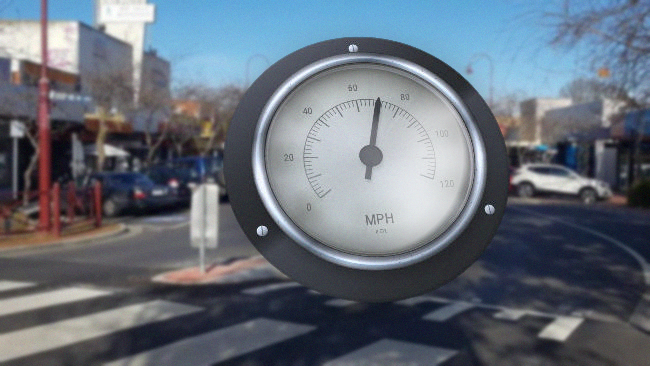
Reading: value=70 unit=mph
